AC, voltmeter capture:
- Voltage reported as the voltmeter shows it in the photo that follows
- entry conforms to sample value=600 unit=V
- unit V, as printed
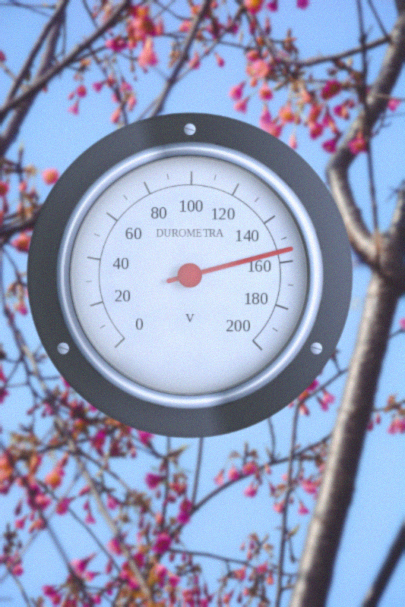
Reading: value=155 unit=V
